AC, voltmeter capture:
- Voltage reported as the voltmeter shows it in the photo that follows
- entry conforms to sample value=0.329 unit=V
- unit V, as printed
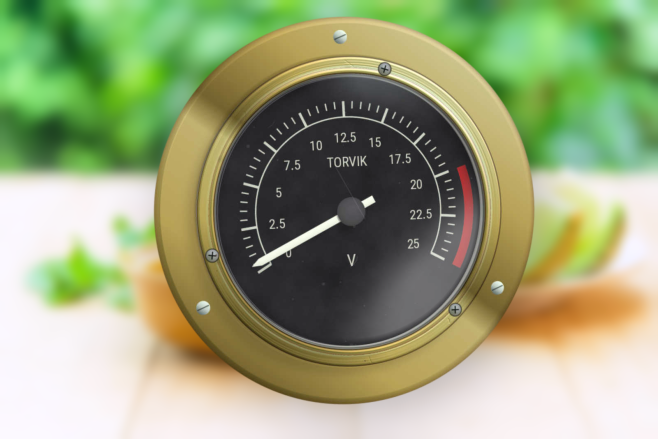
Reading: value=0.5 unit=V
